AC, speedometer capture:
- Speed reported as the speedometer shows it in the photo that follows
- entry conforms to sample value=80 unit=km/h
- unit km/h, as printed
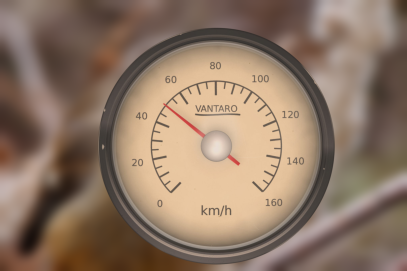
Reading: value=50 unit=km/h
